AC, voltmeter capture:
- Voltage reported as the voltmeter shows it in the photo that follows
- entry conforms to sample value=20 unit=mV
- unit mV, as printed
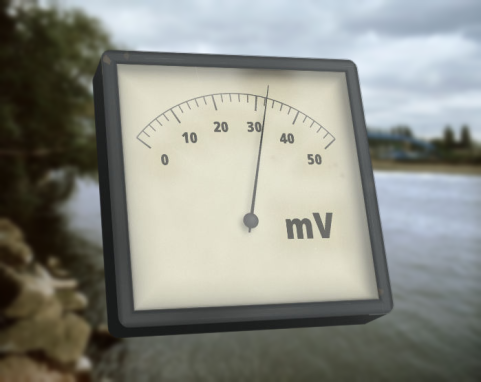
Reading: value=32 unit=mV
